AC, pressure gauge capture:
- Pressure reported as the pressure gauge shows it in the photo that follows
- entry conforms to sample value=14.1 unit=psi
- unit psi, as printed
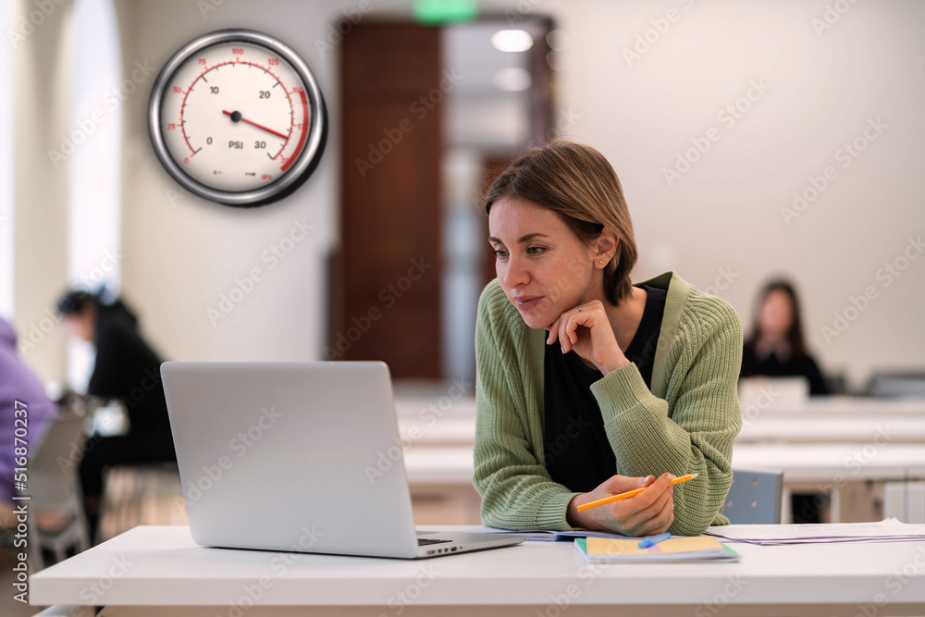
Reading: value=27 unit=psi
